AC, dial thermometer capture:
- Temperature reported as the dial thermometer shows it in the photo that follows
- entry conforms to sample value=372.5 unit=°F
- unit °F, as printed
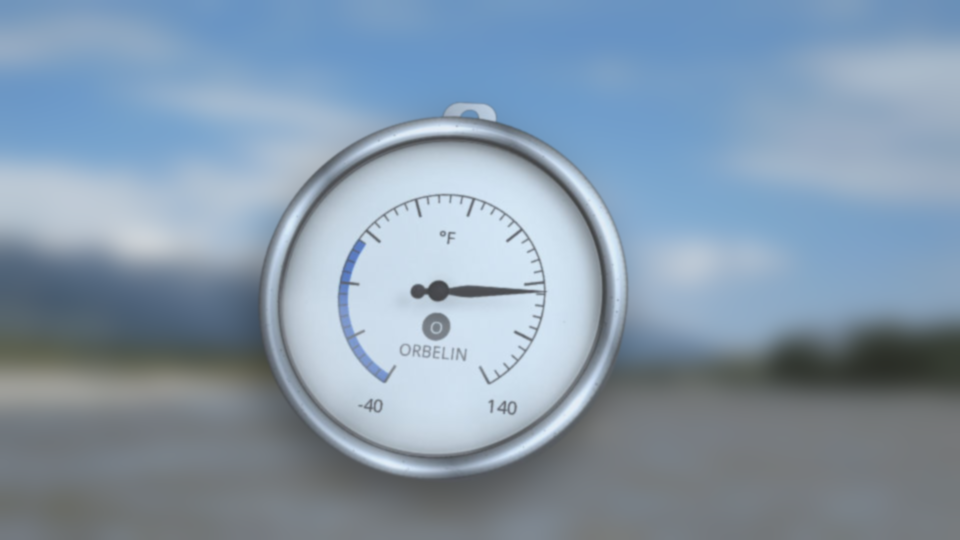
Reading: value=104 unit=°F
